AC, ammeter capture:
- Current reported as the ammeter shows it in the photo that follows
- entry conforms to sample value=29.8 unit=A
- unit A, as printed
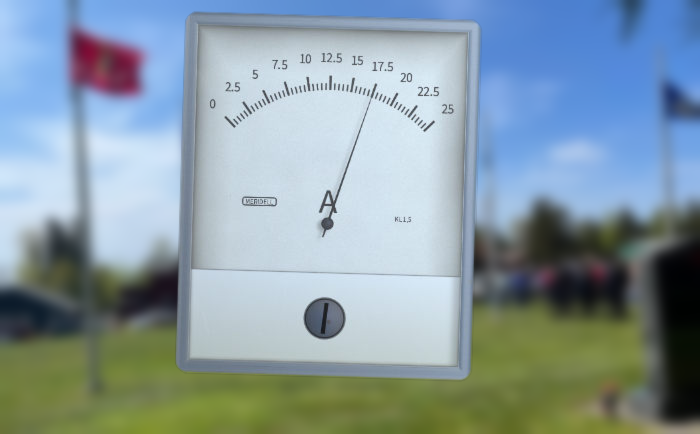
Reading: value=17.5 unit=A
